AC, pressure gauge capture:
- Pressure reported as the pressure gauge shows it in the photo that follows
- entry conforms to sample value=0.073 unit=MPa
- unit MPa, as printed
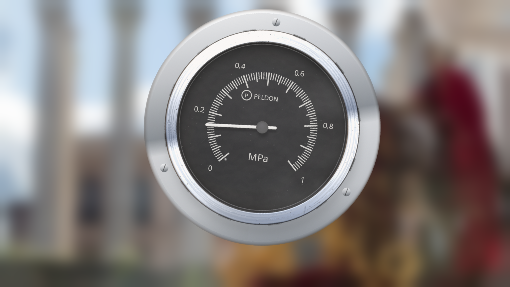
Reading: value=0.15 unit=MPa
